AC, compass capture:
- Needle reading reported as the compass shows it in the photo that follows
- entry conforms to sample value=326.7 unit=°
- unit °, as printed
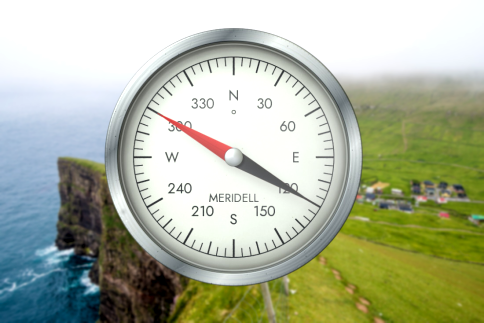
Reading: value=300 unit=°
